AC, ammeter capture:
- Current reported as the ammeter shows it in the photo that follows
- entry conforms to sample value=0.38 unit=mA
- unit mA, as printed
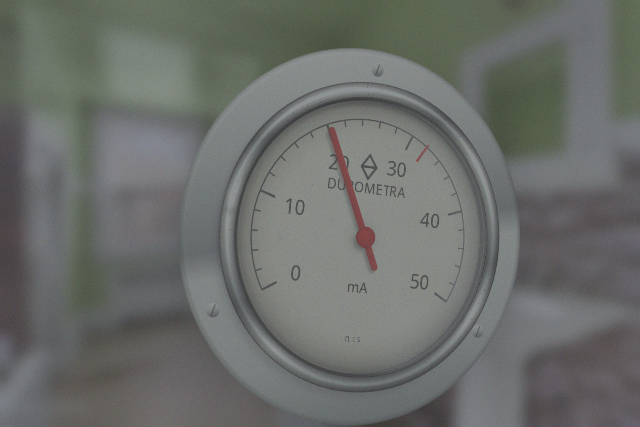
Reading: value=20 unit=mA
